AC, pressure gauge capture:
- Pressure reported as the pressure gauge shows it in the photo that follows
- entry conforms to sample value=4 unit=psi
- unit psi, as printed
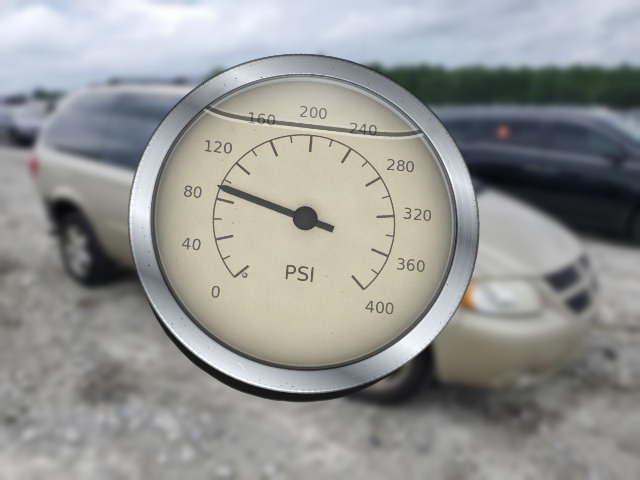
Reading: value=90 unit=psi
